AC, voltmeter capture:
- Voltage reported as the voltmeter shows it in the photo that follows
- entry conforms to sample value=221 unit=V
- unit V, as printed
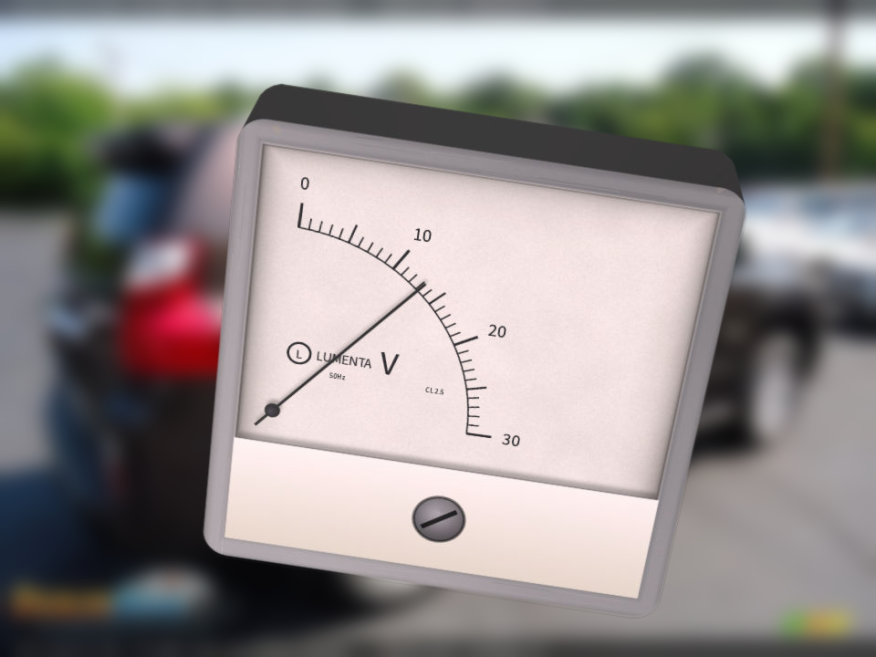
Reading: value=13 unit=V
